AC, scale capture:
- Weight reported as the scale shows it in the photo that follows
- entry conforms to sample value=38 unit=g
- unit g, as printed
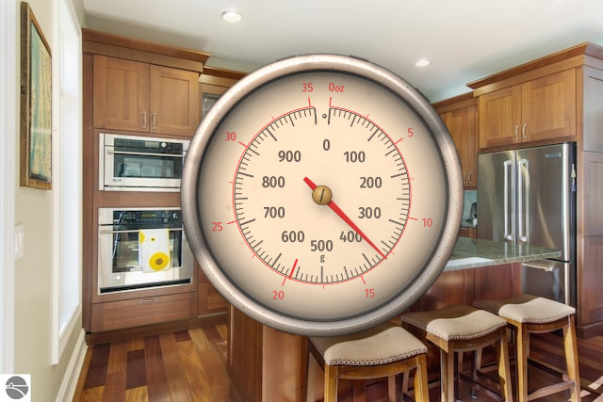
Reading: value=370 unit=g
